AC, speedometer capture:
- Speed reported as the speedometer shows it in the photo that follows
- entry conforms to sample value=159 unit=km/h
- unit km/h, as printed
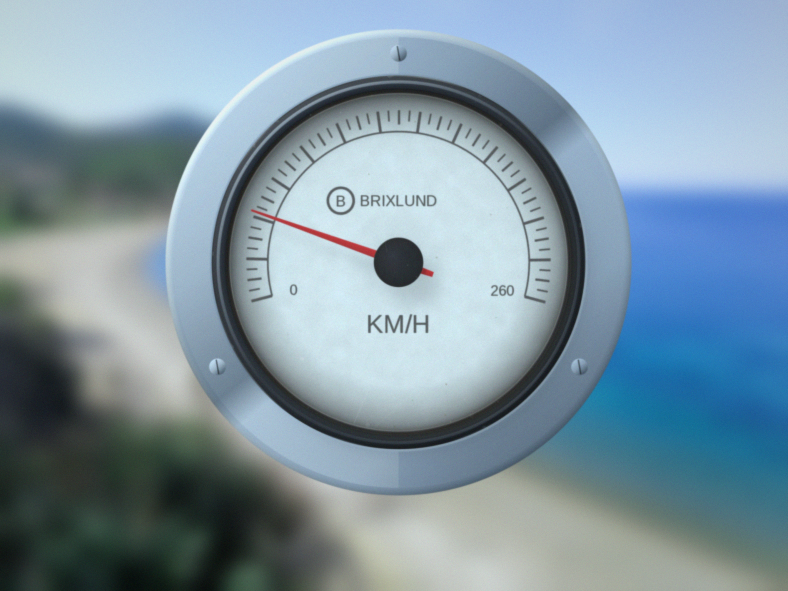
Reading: value=42.5 unit=km/h
